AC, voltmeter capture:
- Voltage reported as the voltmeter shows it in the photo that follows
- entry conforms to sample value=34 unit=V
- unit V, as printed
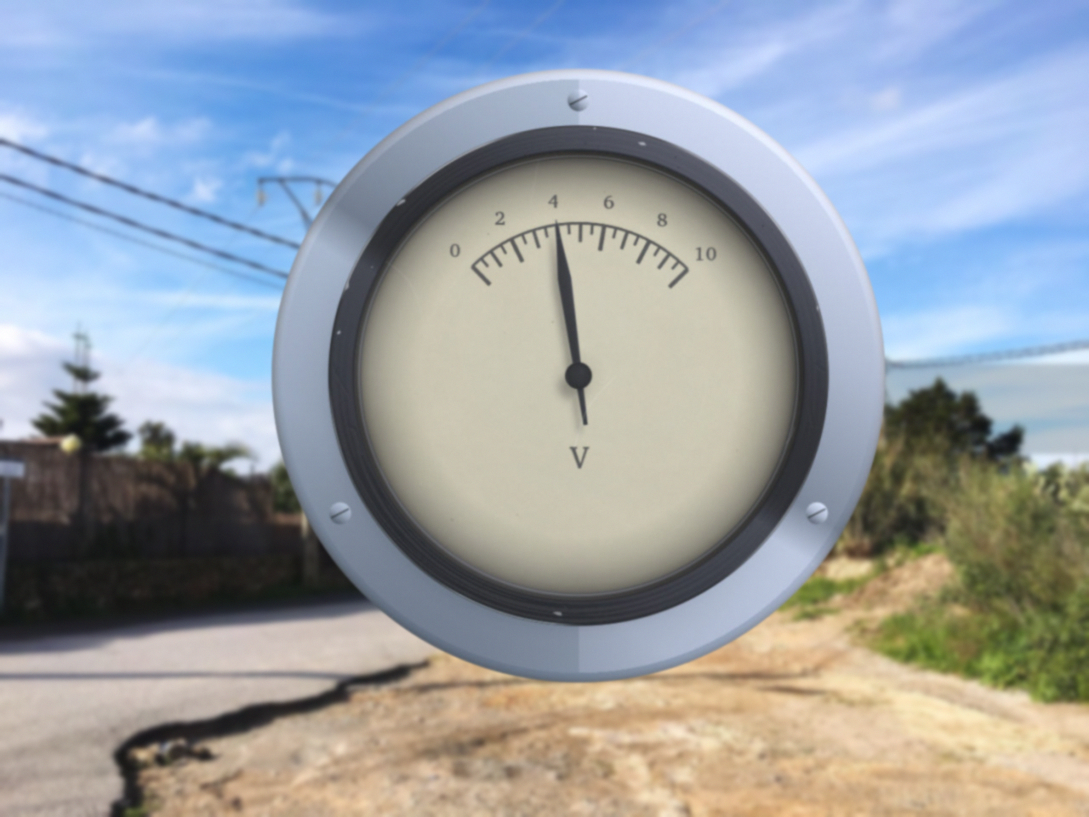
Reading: value=4 unit=V
